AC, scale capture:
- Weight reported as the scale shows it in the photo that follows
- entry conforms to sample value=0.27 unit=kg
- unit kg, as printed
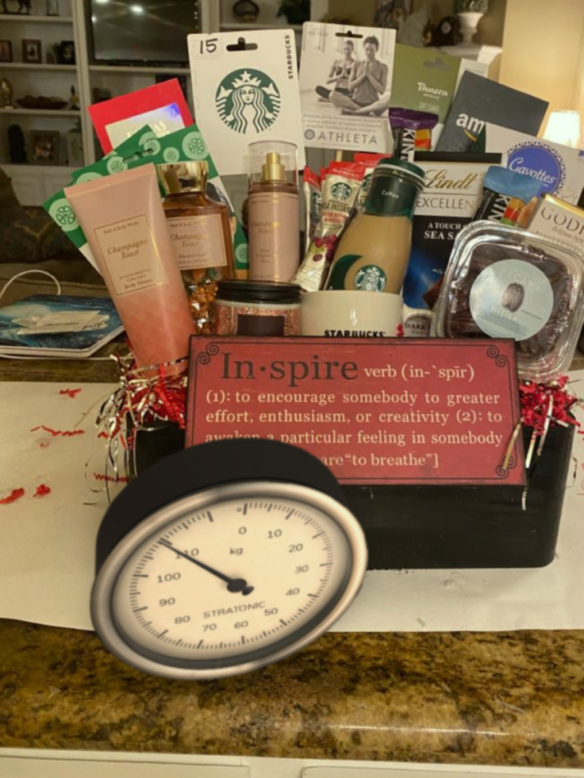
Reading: value=110 unit=kg
